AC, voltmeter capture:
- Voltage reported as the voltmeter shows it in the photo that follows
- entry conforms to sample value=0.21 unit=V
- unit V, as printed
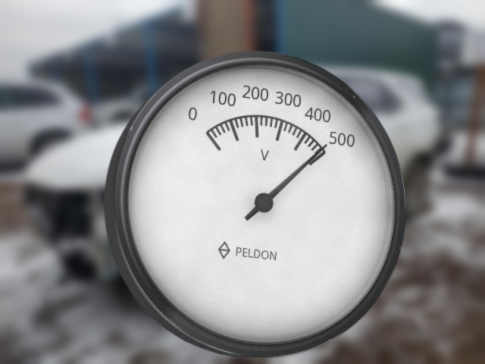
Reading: value=480 unit=V
